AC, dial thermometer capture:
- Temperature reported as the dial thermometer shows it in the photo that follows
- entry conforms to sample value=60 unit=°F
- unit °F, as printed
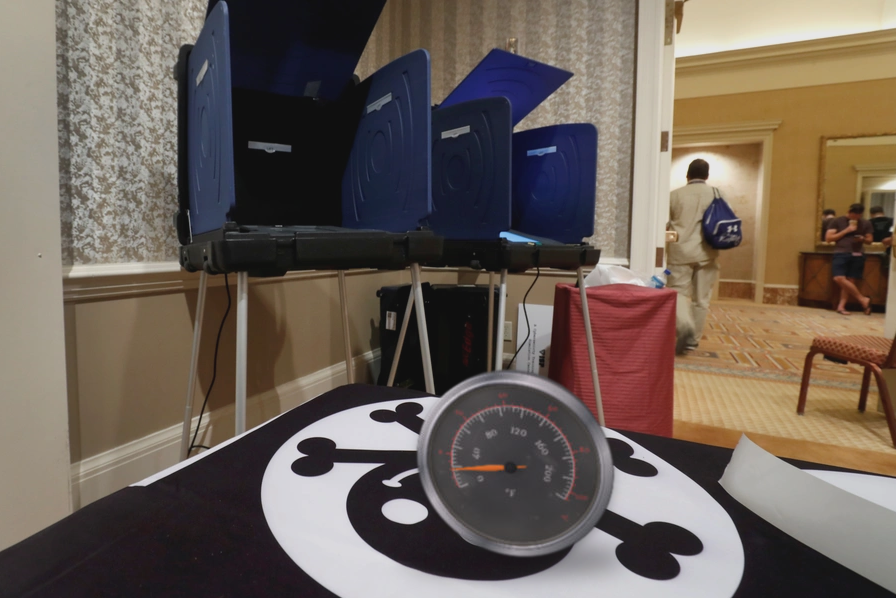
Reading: value=20 unit=°F
